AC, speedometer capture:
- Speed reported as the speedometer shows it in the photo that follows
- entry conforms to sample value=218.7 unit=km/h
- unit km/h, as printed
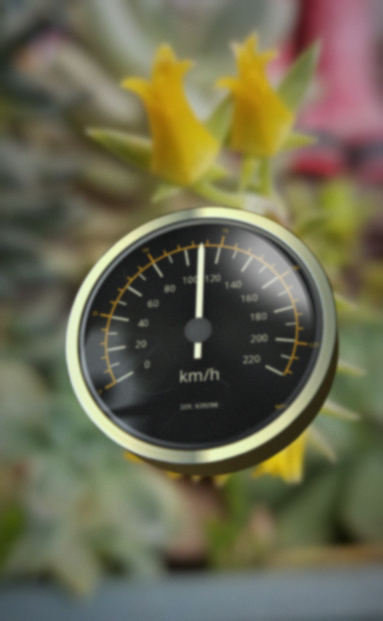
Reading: value=110 unit=km/h
